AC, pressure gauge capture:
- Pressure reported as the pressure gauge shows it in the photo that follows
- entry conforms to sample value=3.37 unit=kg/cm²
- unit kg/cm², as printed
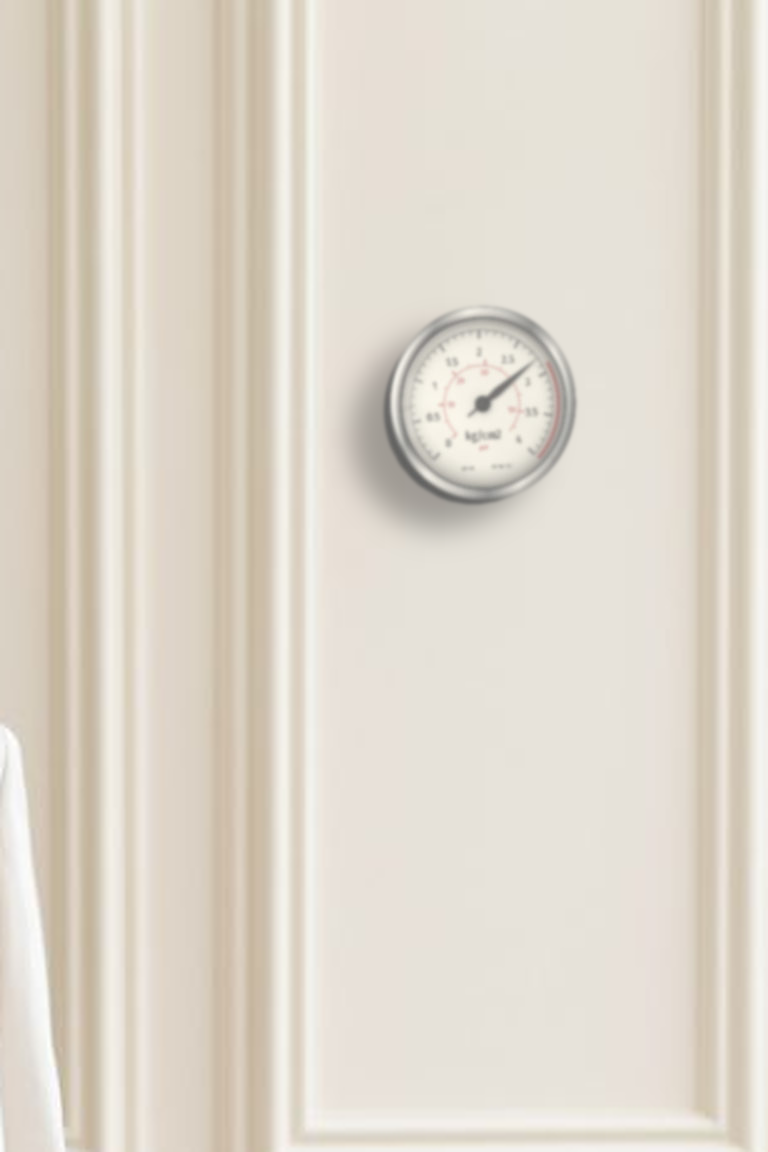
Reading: value=2.8 unit=kg/cm²
